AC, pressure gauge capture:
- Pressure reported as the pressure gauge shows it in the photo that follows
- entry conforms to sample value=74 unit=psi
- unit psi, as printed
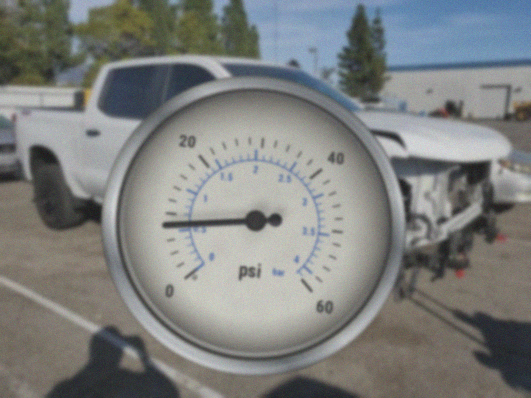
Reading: value=8 unit=psi
